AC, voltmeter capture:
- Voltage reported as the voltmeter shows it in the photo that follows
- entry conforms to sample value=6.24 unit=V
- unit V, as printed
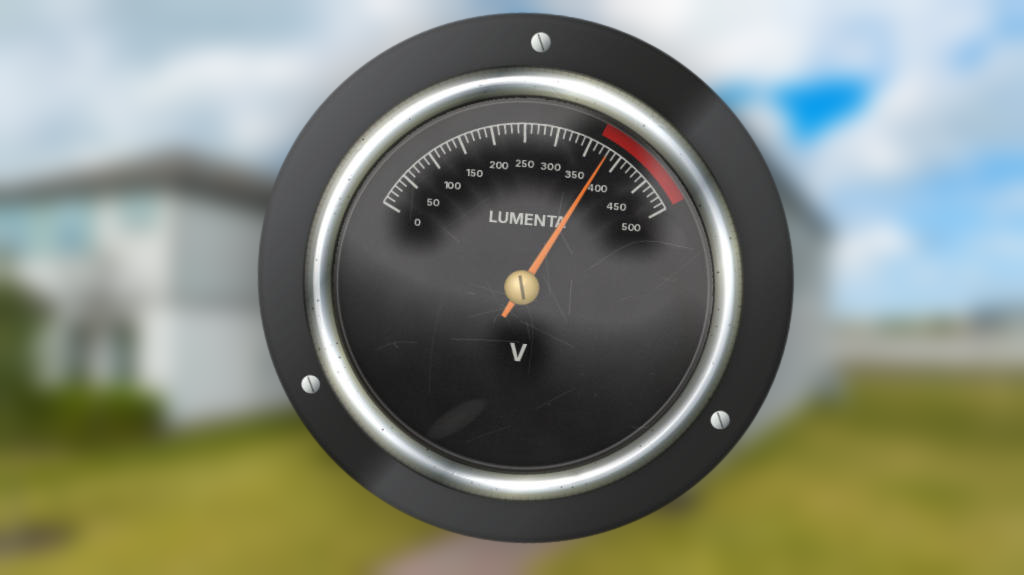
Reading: value=380 unit=V
